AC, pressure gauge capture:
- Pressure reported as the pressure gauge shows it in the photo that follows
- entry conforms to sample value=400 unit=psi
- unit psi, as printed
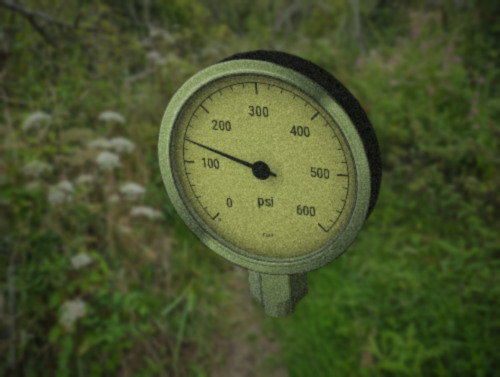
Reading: value=140 unit=psi
